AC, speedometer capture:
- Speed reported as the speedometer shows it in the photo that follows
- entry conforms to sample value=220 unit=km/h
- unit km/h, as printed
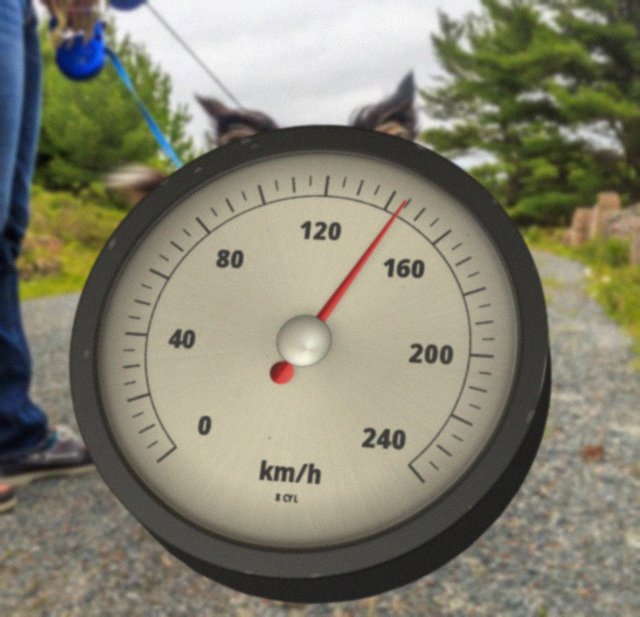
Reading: value=145 unit=km/h
